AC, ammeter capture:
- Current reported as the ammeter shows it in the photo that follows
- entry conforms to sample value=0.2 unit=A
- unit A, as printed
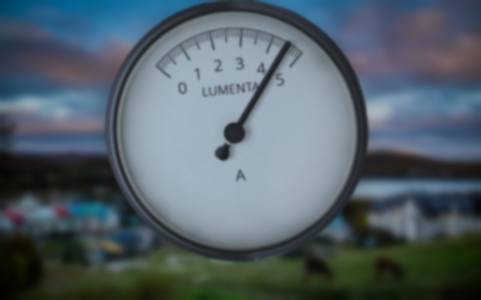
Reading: value=4.5 unit=A
